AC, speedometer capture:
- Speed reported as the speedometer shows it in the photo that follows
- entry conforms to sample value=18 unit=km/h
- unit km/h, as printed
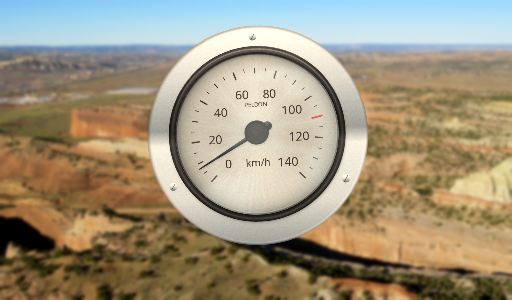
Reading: value=7.5 unit=km/h
